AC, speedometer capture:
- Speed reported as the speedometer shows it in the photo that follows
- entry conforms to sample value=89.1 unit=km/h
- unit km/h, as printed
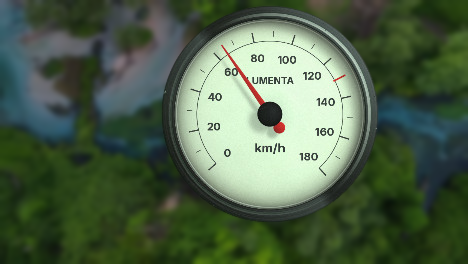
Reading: value=65 unit=km/h
